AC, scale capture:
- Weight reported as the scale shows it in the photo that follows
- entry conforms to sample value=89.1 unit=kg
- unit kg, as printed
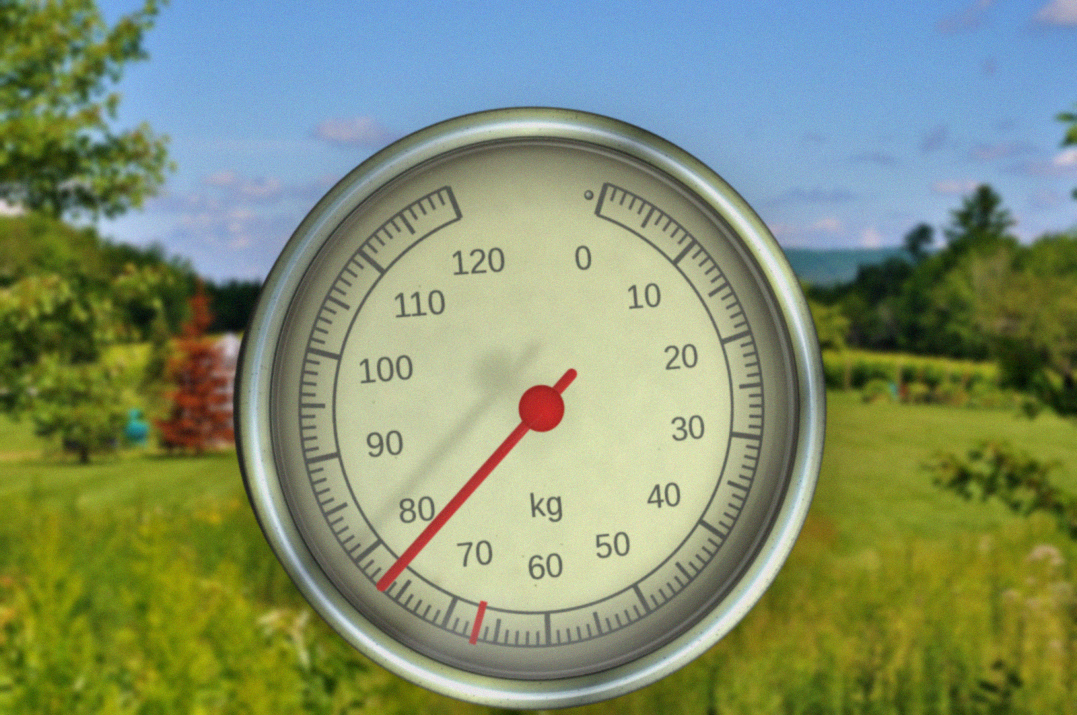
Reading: value=77 unit=kg
